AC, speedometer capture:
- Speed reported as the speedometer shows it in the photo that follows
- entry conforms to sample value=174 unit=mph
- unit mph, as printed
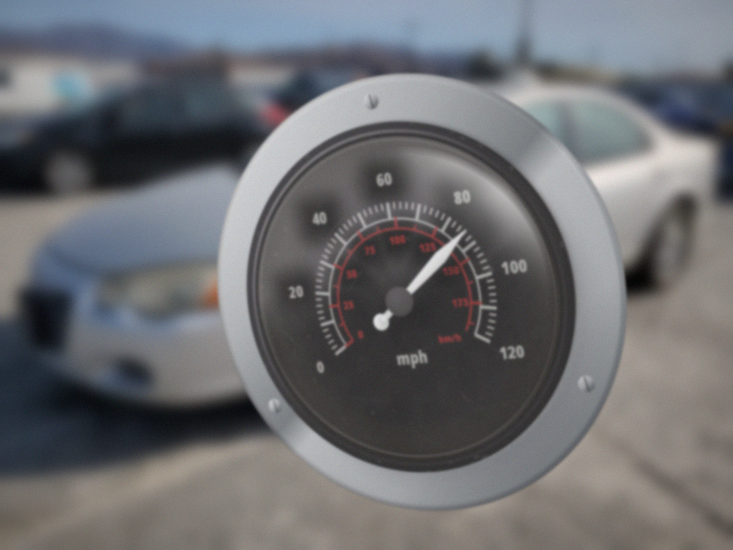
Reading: value=86 unit=mph
